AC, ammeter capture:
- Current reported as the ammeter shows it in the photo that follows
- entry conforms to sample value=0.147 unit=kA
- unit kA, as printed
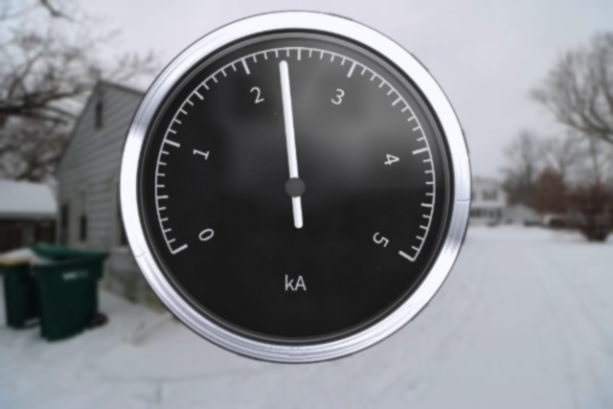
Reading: value=2.35 unit=kA
